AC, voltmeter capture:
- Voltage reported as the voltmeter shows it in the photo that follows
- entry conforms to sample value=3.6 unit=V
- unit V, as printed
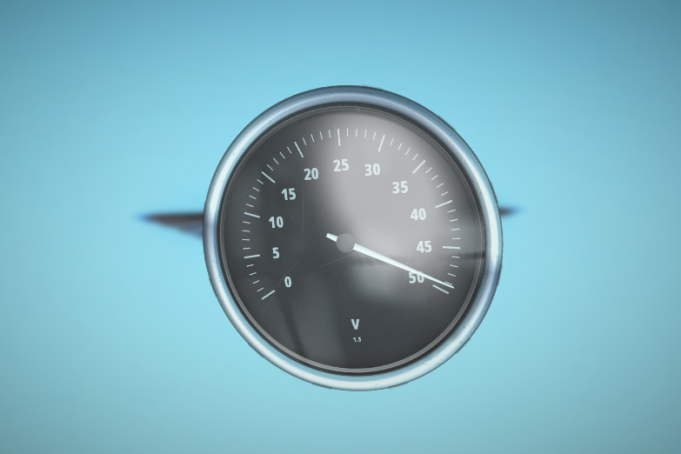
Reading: value=49 unit=V
